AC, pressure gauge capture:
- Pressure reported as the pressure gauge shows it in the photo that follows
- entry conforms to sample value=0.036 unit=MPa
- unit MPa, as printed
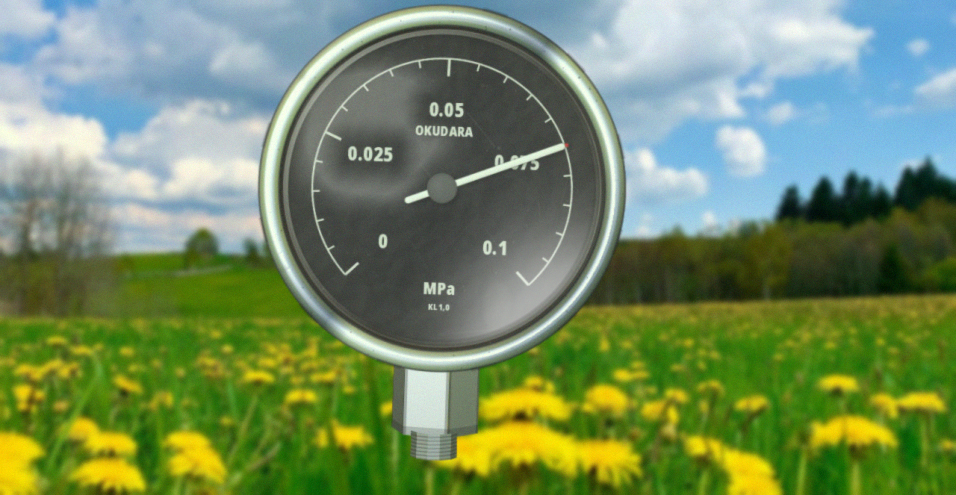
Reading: value=0.075 unit=MPa
